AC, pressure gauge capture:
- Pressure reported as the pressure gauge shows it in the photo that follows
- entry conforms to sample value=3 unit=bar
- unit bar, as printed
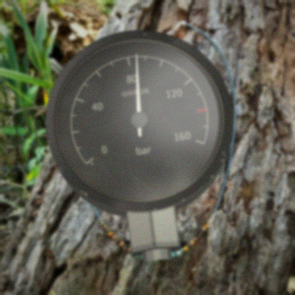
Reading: value=85 unit=bar
